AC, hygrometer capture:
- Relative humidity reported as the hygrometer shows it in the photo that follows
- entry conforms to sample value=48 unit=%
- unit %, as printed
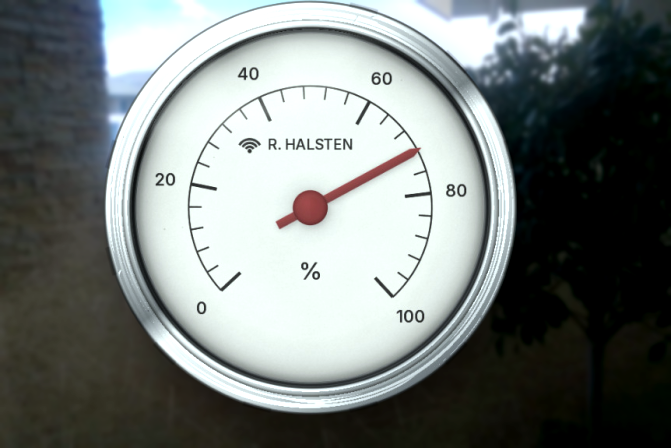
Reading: value=72 unit=%
